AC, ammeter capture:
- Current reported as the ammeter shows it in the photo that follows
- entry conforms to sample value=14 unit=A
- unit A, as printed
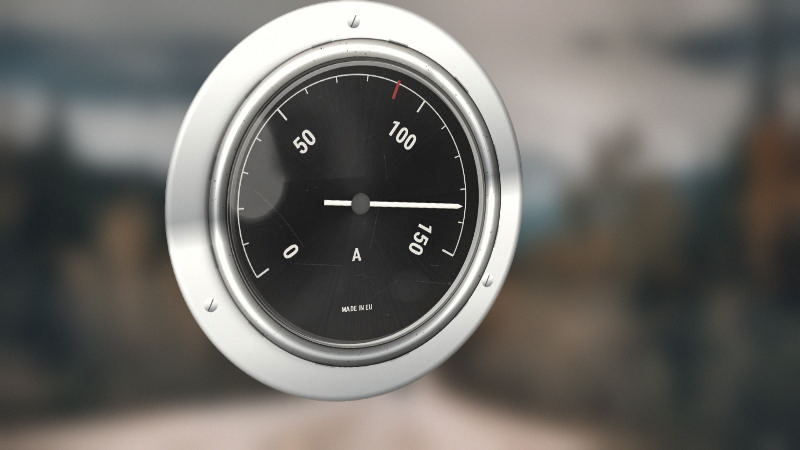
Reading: value=135 unit=A
